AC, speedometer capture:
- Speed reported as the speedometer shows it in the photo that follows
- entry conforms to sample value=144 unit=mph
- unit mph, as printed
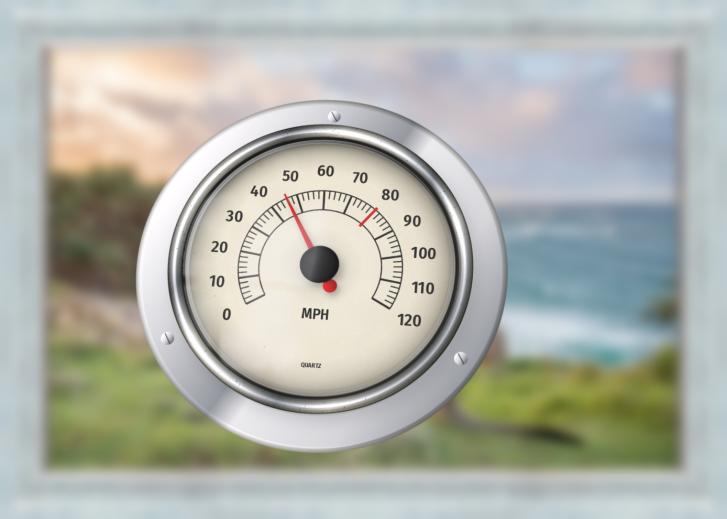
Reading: value=46 unit=mph
